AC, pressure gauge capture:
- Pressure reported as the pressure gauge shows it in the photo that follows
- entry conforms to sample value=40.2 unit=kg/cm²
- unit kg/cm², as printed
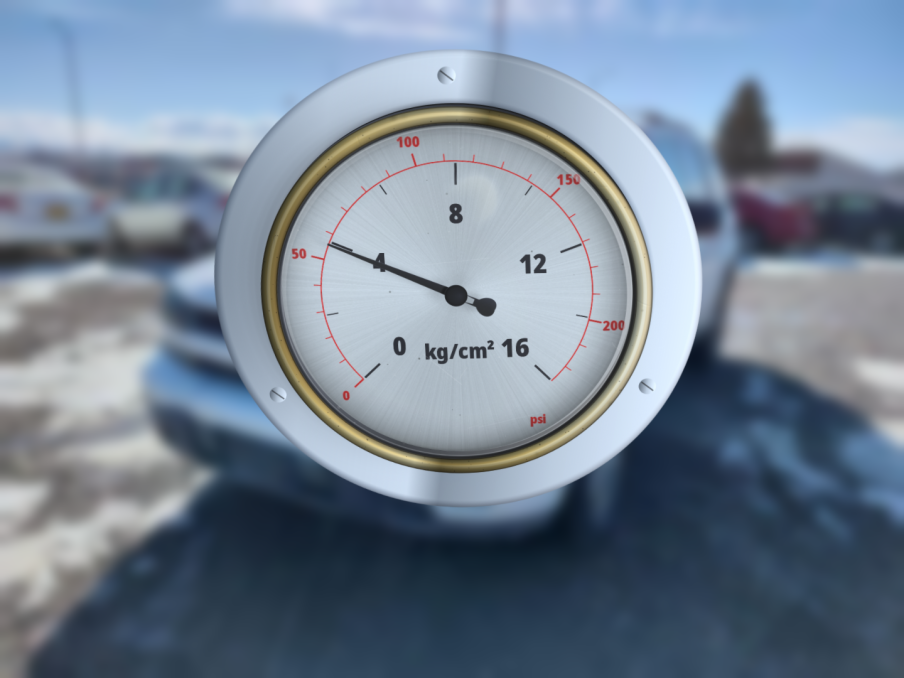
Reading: value=4 unit=kg/cm²
